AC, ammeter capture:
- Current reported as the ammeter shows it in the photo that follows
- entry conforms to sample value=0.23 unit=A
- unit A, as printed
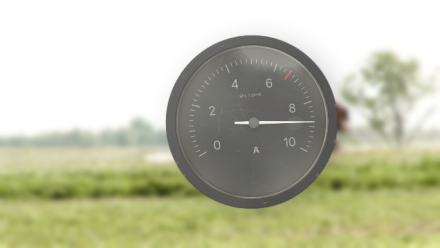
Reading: value=8.8 unit=A
